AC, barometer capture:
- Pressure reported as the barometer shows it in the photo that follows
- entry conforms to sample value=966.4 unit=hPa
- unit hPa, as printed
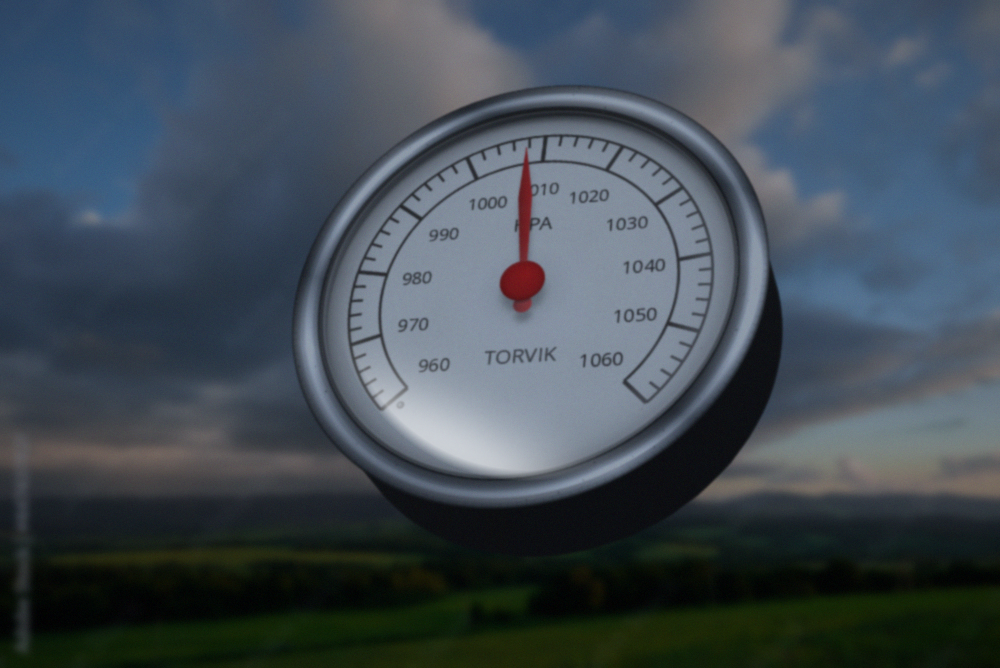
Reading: value=1008 unit=hPa
